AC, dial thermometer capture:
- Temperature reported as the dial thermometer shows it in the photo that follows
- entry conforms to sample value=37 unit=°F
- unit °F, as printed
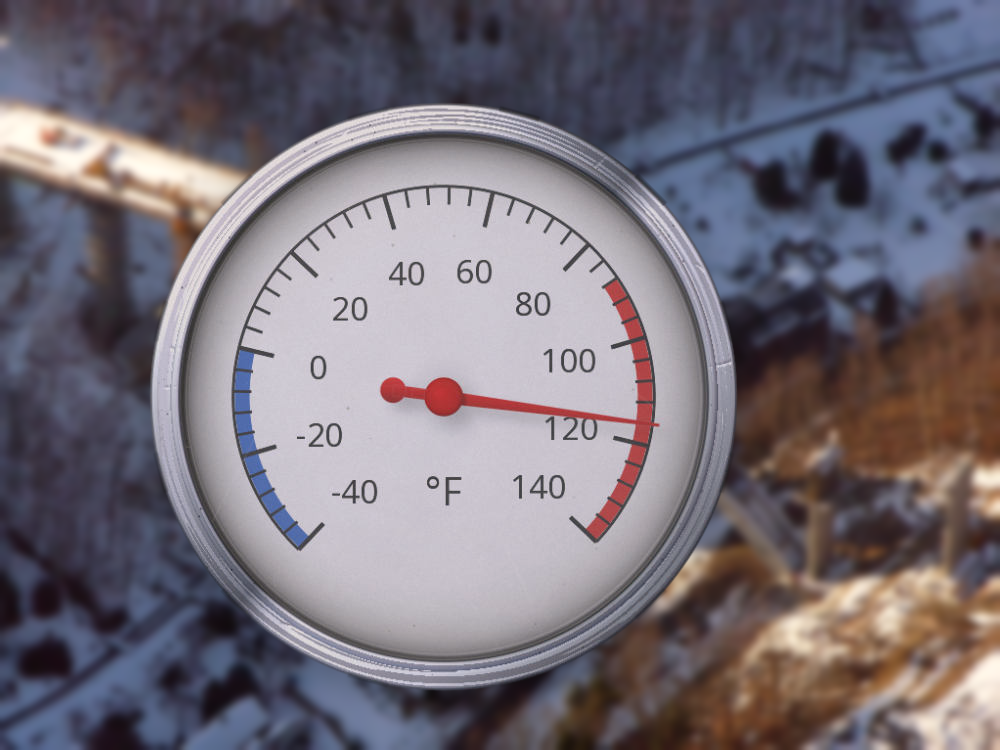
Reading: value=116 unit=°F
